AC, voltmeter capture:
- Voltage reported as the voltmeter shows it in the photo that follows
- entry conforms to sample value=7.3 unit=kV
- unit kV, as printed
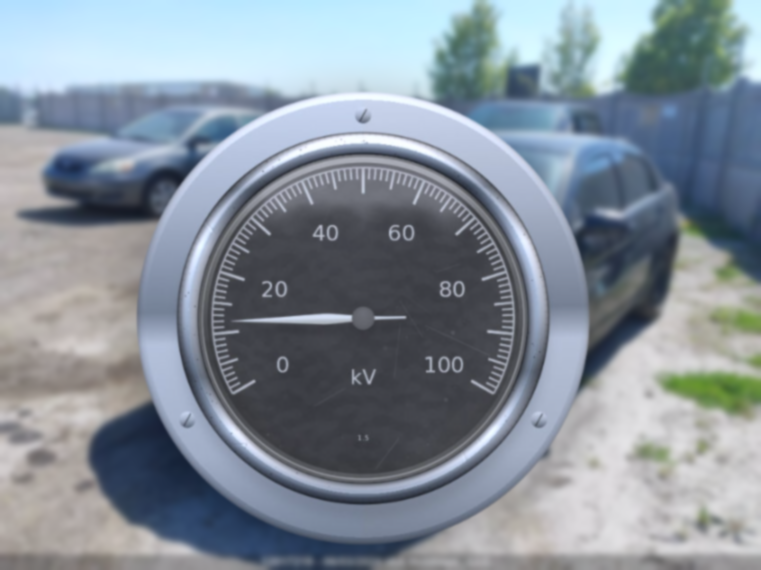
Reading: value=12 unit=kV
